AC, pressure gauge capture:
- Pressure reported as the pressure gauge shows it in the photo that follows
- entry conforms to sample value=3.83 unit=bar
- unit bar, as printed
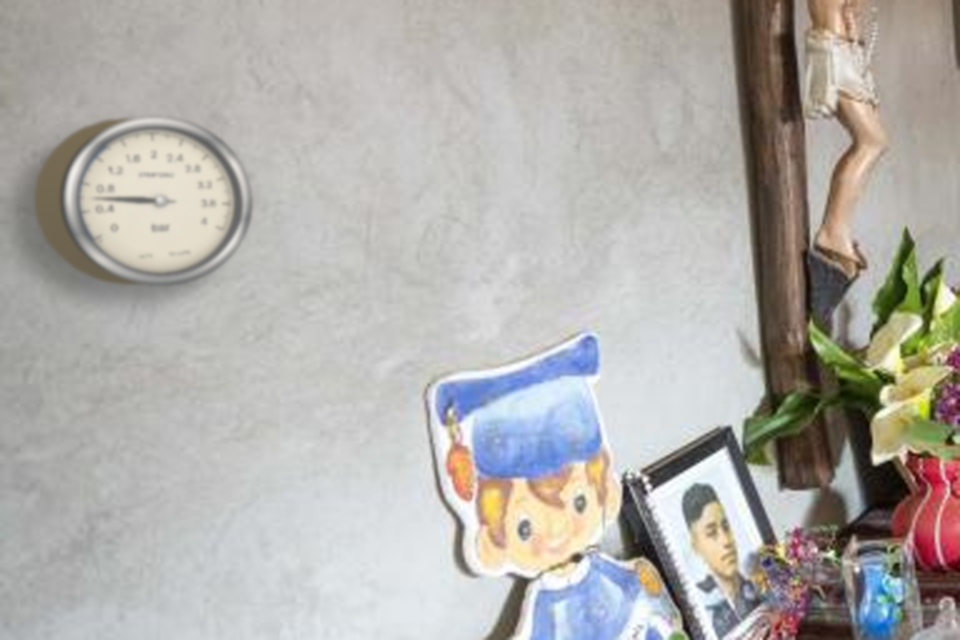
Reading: value=0.6 unit=bar
